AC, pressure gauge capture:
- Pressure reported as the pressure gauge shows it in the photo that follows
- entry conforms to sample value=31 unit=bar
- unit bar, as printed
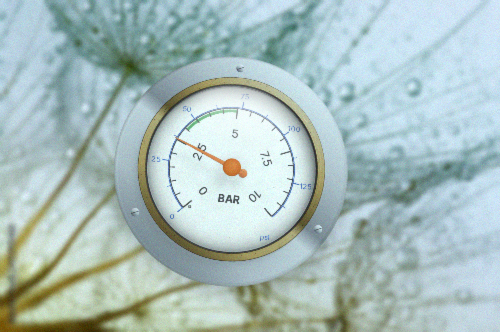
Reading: value=2.5 unit=bar
